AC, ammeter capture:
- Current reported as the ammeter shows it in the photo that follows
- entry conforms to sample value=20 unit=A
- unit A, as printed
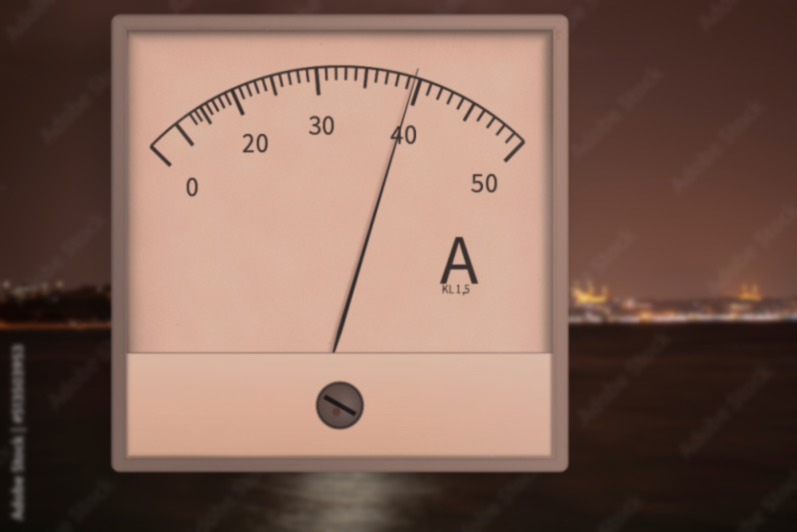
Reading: value=39.5 unit=A
